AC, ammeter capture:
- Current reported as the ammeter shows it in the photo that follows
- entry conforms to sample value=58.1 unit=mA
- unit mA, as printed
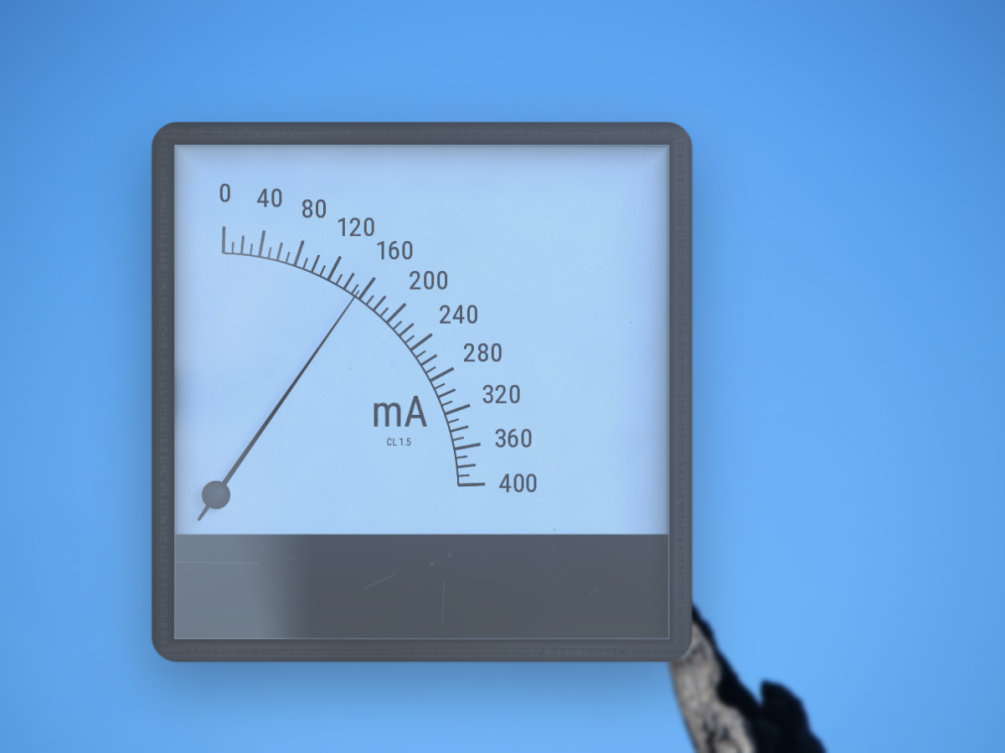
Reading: value=155 unit=mA
